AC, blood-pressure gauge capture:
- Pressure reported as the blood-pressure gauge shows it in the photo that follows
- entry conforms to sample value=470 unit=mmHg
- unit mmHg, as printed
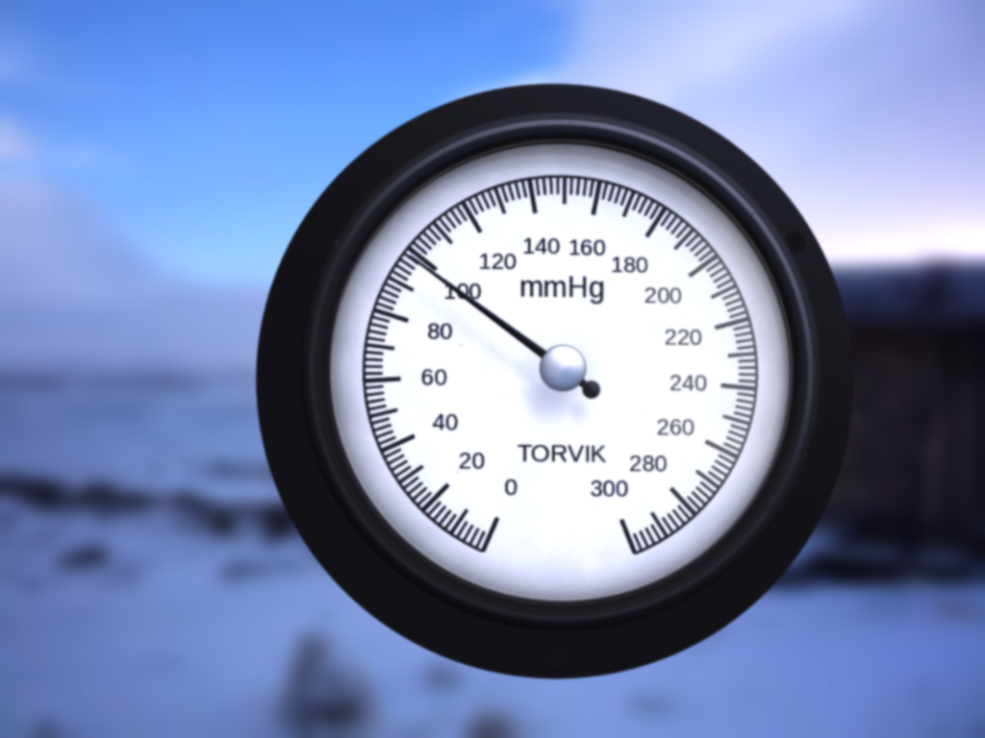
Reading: value=98 unit=mmHg
